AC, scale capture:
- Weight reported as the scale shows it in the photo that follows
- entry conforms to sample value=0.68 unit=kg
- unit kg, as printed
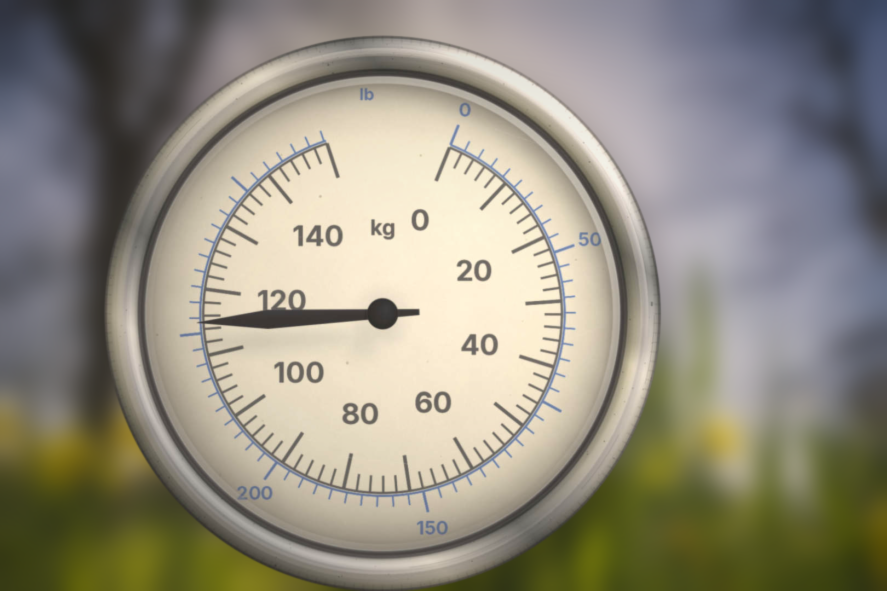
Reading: value=115 unit=kg
